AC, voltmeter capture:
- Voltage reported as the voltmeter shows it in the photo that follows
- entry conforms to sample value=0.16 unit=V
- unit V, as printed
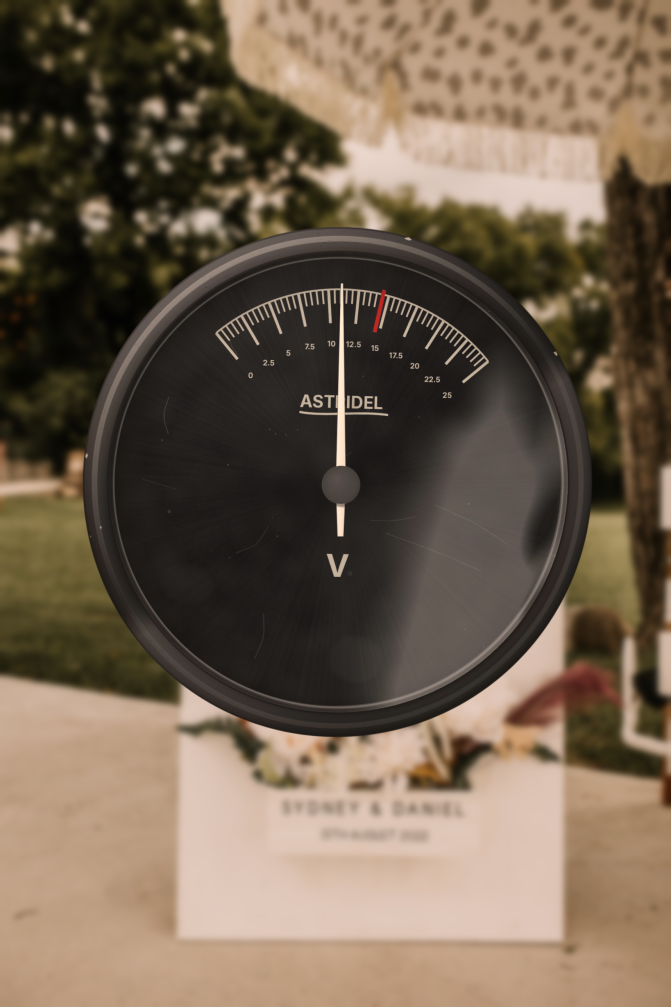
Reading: value=11 unit=V
